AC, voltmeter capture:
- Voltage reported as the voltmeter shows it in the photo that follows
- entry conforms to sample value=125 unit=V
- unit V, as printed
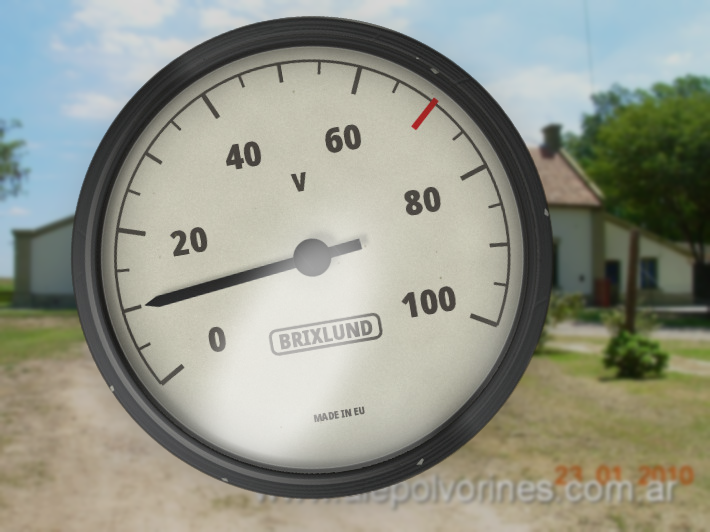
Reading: value=10 unit=V
